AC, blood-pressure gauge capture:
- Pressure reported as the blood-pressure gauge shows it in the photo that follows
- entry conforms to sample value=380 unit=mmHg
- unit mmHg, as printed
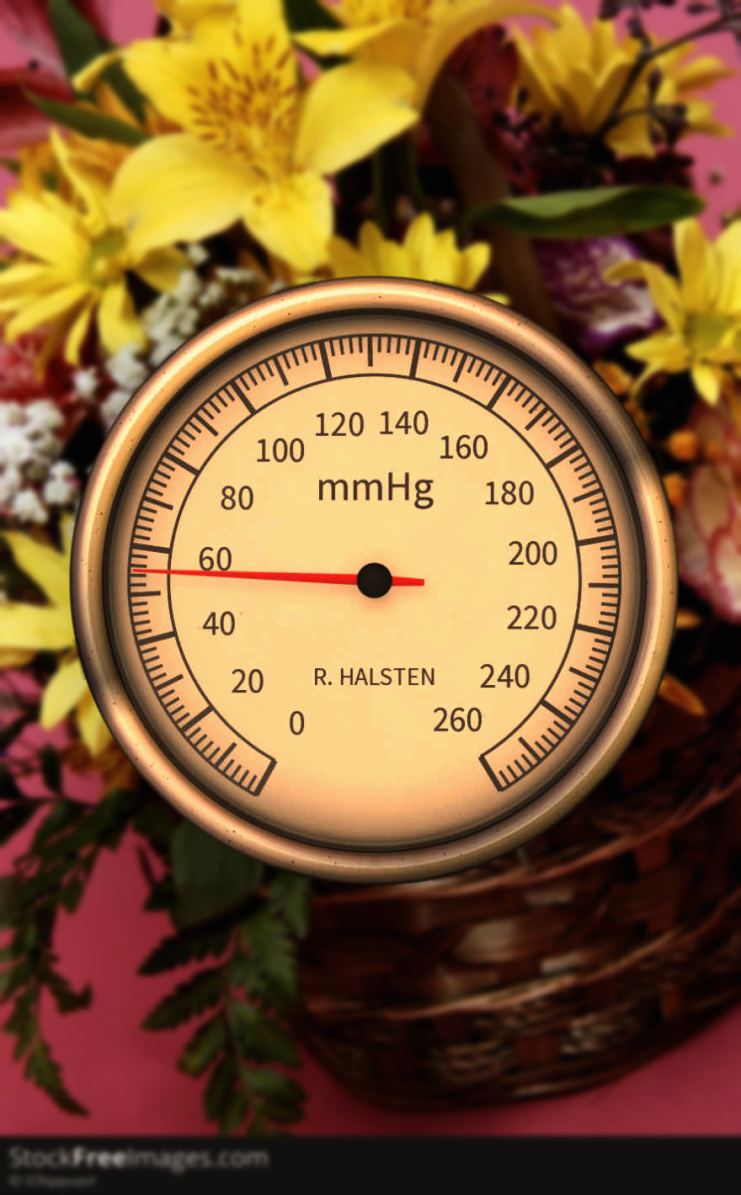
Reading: value=55 unit=mmHg
